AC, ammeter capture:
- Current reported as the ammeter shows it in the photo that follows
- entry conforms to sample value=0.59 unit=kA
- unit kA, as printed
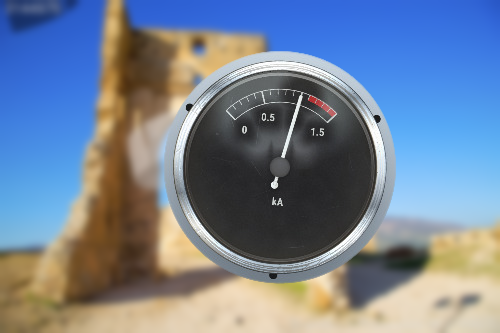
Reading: value=1 unit=kA
